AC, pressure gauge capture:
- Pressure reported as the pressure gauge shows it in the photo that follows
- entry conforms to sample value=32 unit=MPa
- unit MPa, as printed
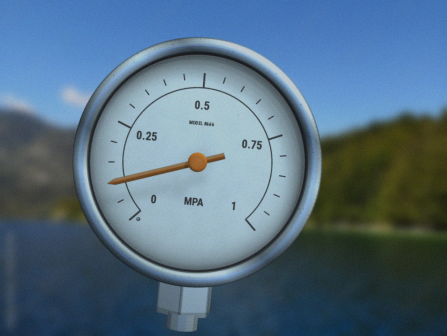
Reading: value=0.1 unit=MPa
